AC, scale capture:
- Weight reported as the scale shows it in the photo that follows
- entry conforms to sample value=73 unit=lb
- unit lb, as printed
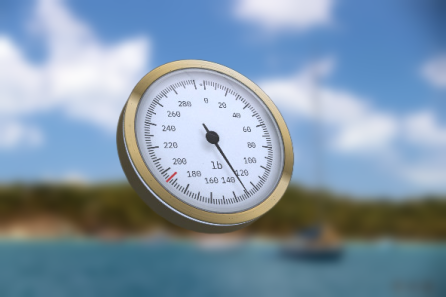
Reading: value=130 unit=lb
